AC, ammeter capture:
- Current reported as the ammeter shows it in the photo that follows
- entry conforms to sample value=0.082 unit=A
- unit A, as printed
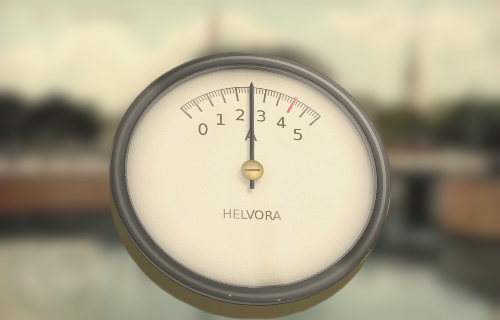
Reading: value=2.5 unit=A
